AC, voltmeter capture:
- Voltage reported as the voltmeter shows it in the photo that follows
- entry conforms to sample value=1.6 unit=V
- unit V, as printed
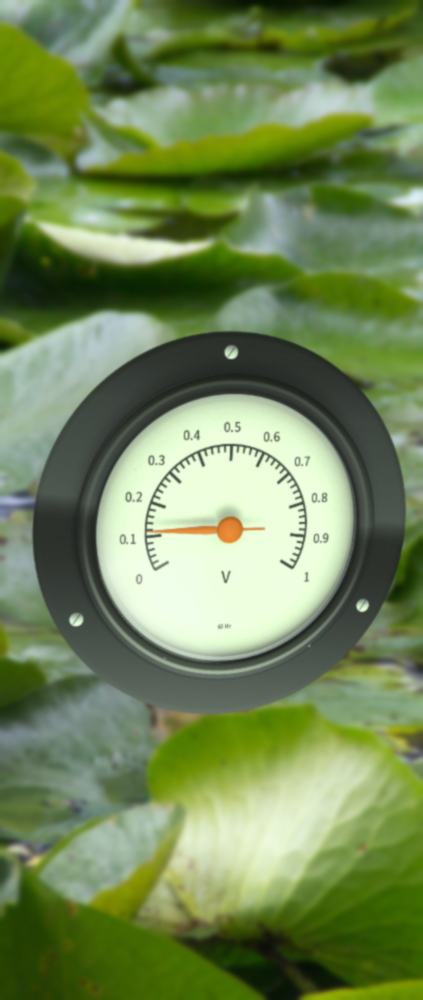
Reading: value=0.12 unit=V
